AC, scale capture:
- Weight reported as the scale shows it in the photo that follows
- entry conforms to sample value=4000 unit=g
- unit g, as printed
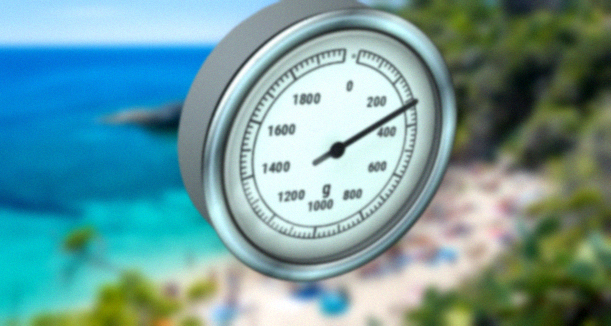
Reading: value=300 unit=g
